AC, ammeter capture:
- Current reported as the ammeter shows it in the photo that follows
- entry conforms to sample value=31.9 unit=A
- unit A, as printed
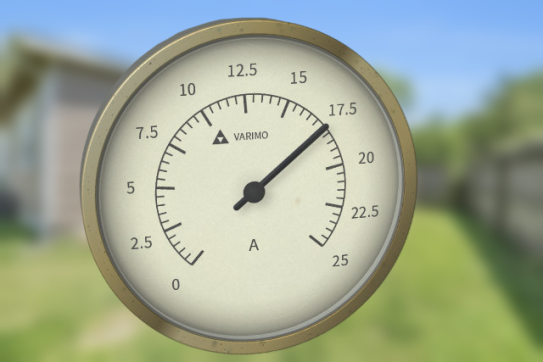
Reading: value=17.5 unit=A
